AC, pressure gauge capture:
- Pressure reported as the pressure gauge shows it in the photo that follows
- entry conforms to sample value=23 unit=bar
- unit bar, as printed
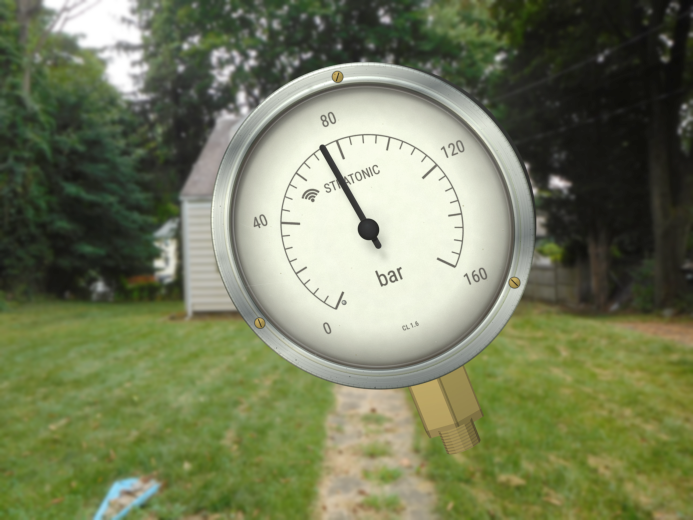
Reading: value=75 unit=bar
